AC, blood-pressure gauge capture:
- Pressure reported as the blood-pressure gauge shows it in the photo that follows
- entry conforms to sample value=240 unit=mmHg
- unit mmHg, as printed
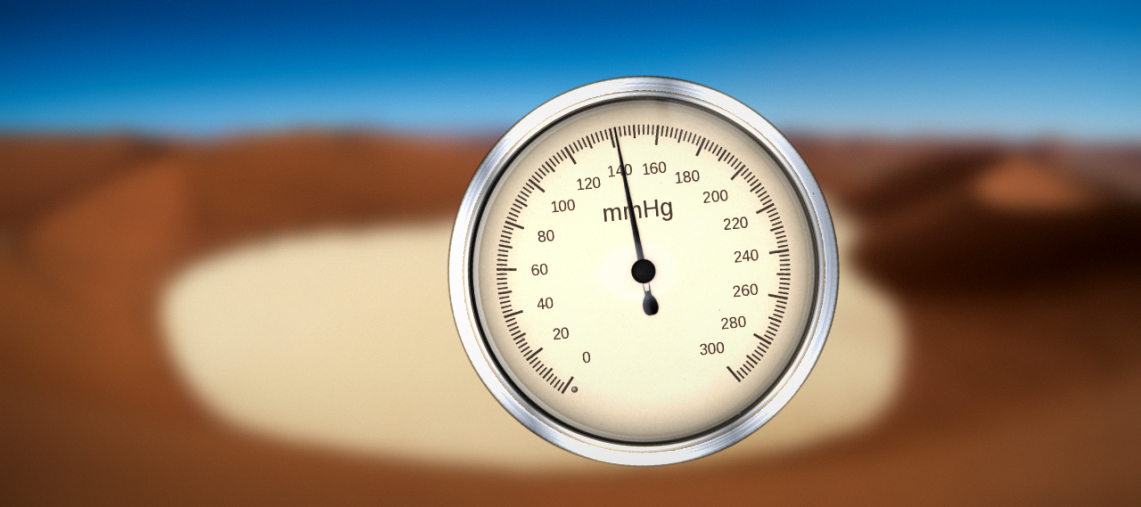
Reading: value=142 unit=mmHg
